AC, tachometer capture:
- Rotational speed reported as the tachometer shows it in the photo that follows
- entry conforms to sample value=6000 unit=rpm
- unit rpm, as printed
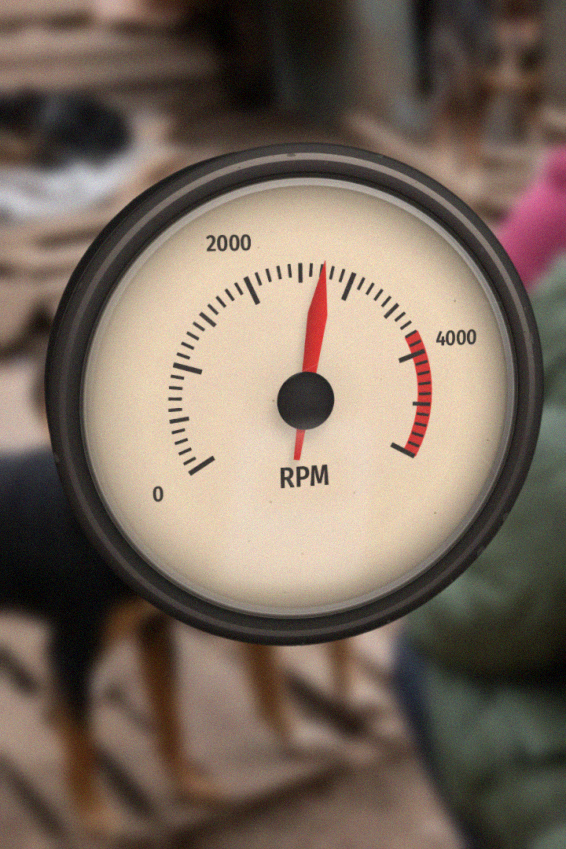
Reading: value=2700 unit=rpm
